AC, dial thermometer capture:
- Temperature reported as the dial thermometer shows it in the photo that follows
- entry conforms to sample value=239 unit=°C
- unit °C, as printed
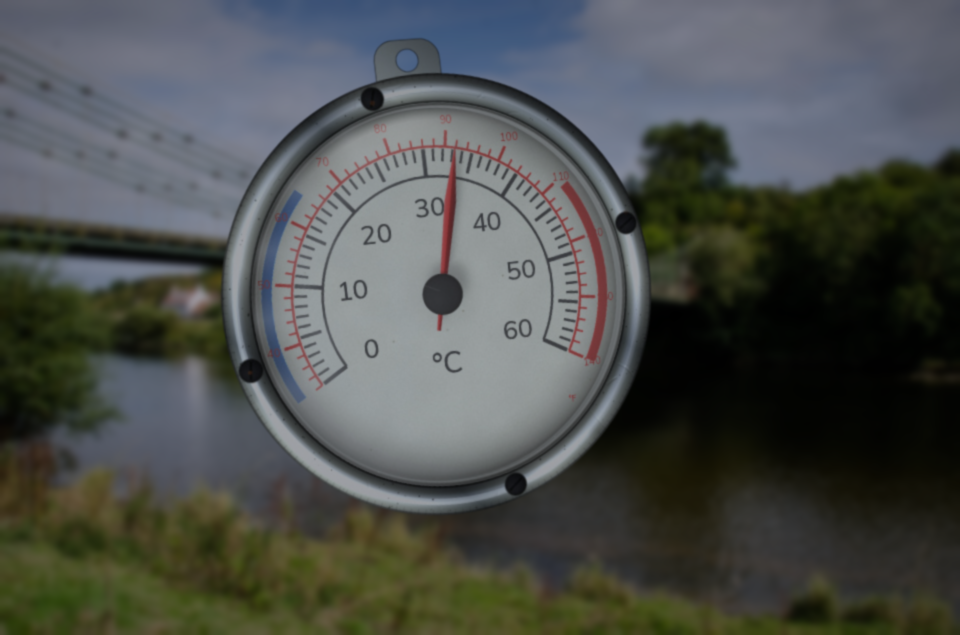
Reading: value=33 unit=°C
